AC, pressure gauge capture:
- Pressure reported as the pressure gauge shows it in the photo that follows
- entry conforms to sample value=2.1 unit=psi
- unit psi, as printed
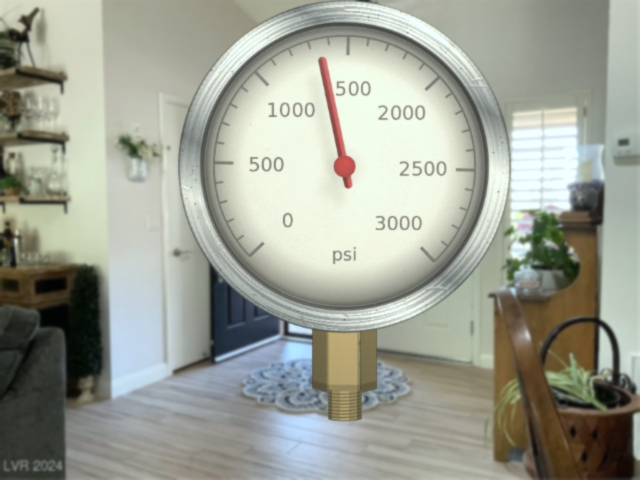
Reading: value=1350 unit=psi
